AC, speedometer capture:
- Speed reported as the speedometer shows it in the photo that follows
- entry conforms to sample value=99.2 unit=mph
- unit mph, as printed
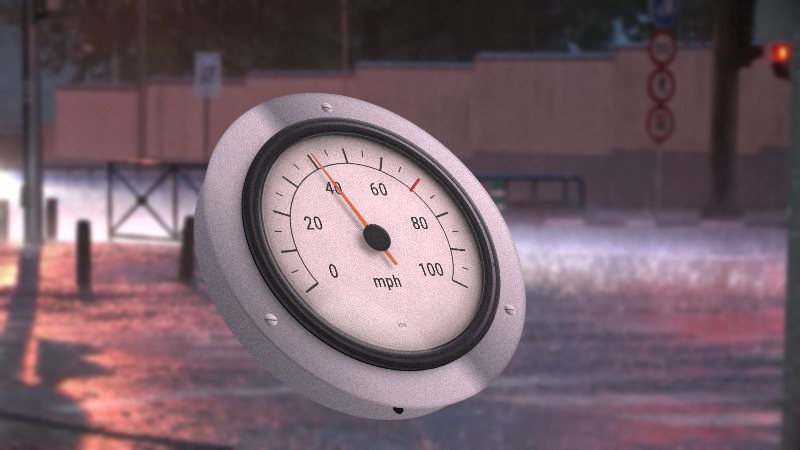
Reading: value=40 unit=mph
